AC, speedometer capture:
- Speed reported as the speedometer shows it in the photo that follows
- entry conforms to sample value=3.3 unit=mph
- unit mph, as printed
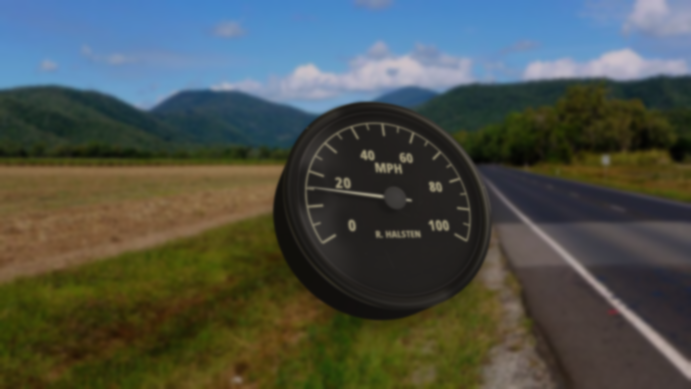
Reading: value=15 unit=mph
